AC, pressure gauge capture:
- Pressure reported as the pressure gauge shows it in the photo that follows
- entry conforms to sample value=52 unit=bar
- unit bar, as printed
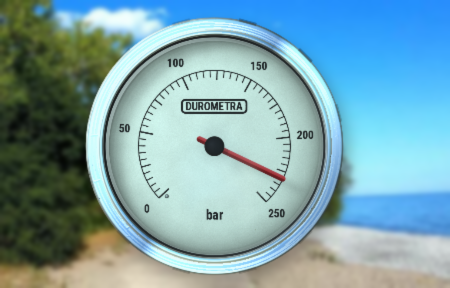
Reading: value=230 unit=bar
